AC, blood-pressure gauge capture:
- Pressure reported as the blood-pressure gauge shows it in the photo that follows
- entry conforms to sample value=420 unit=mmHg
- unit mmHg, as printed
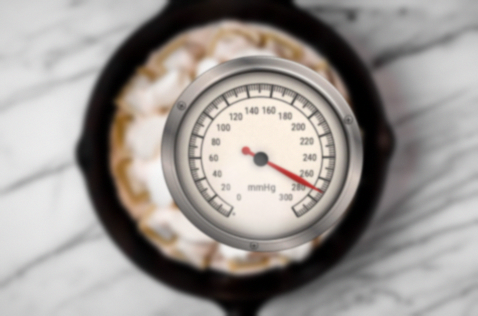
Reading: value=270 unit=mmHg
